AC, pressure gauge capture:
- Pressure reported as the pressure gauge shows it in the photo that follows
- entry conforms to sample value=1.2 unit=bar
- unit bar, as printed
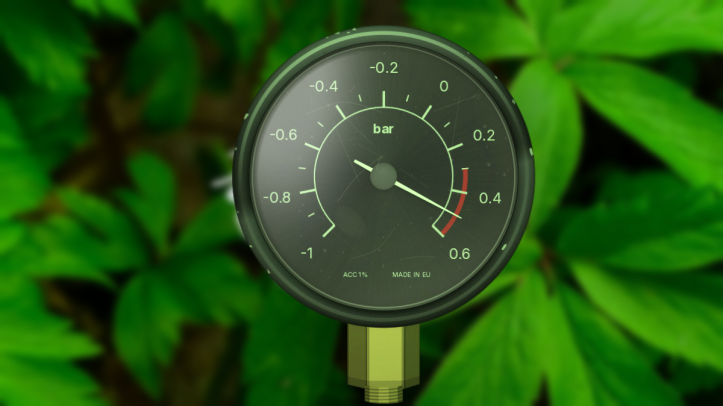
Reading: value=0.5 unit=bar
